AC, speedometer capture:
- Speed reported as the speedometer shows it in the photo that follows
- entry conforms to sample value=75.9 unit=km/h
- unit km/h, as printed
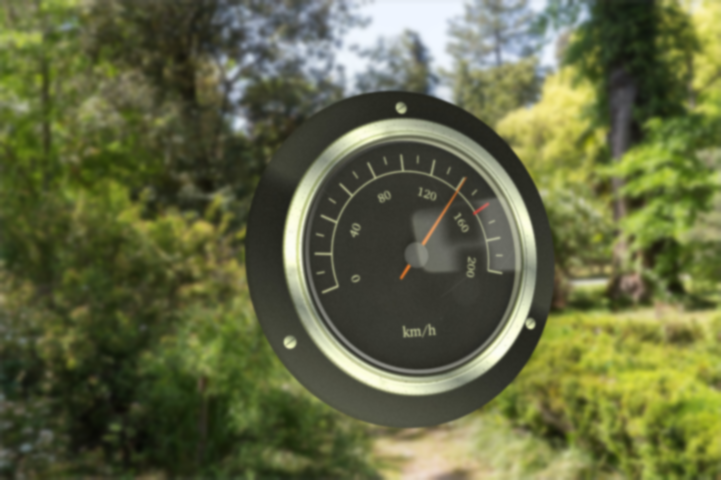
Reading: value=140 unit=km/h
